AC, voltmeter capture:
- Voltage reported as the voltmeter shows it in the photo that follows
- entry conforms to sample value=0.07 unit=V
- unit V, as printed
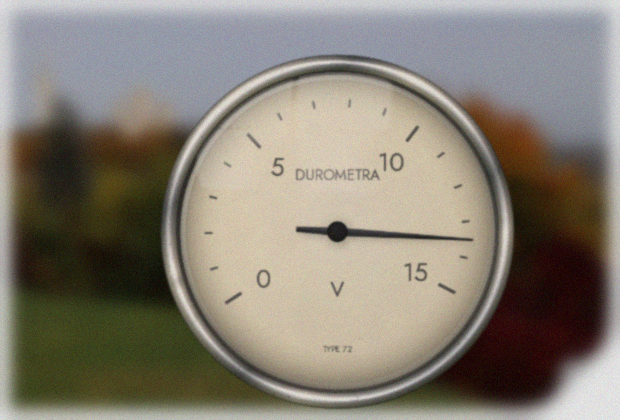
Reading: value=13.5 unit=V
